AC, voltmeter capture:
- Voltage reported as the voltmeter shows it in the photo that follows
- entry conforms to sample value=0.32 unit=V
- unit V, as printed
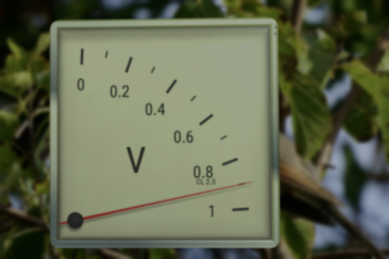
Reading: value=0.9 unit=V
